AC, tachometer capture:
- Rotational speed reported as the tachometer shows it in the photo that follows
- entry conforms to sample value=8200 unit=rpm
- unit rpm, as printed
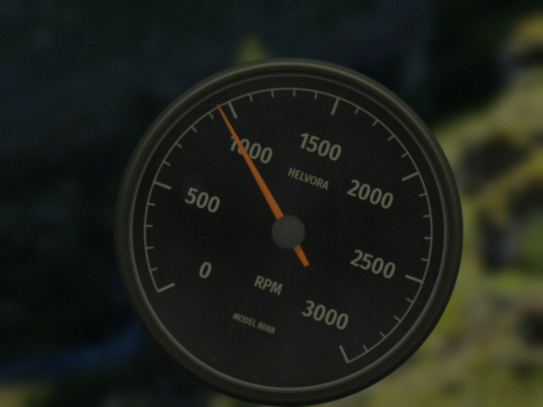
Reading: value=950 unit=rpm
